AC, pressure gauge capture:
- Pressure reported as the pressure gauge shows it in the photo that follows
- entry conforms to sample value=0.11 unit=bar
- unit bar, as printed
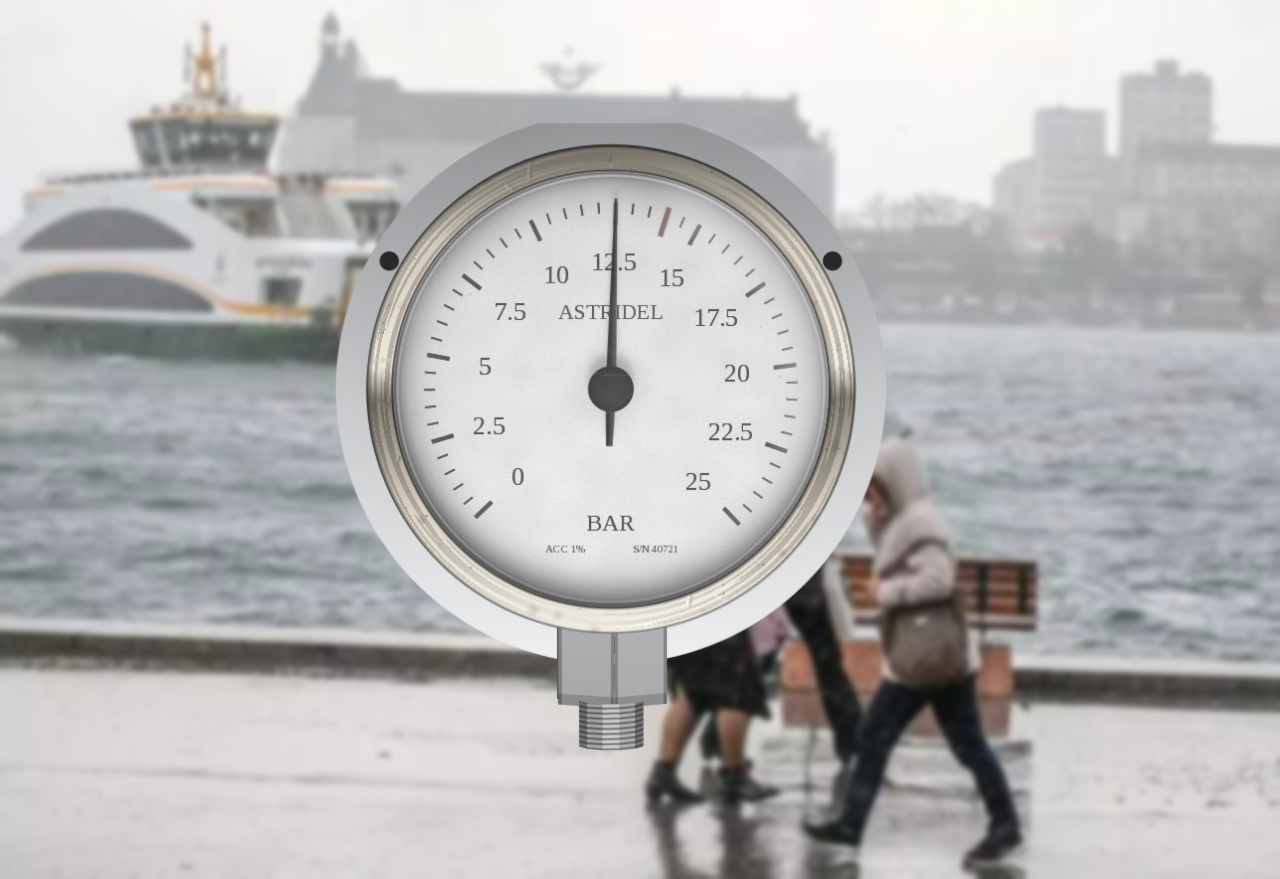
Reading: value=12.5 unit=bar
